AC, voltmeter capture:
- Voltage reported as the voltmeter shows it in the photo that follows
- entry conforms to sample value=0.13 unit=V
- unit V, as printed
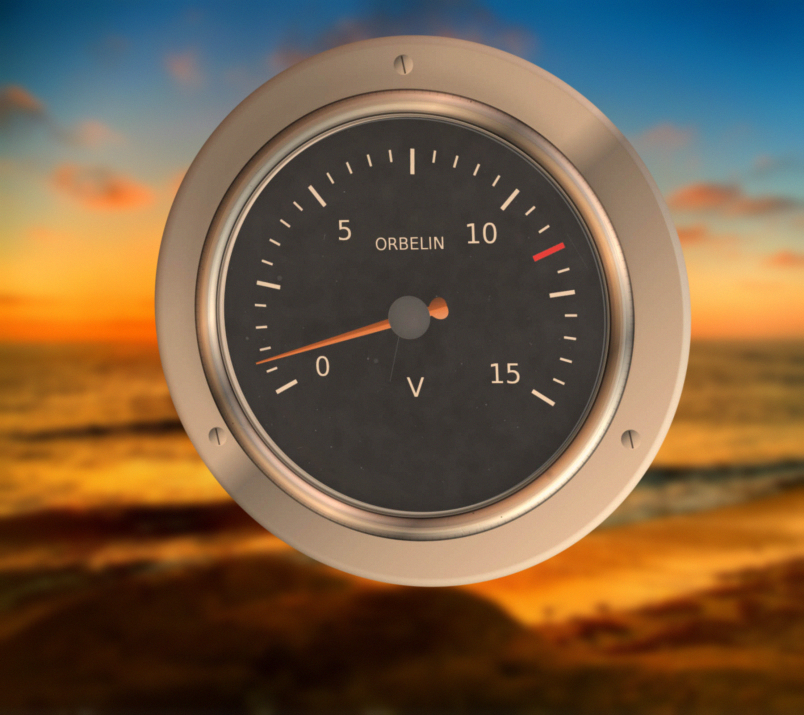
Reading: value=0.75 unit=V
